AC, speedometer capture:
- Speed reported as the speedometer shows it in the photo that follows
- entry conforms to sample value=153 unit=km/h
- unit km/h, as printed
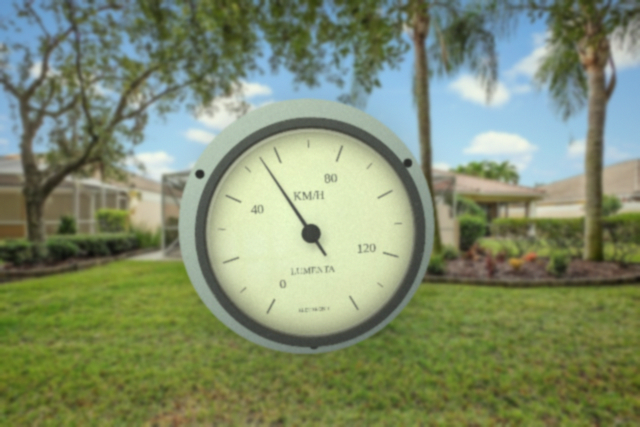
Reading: value=55 unit=km/h
